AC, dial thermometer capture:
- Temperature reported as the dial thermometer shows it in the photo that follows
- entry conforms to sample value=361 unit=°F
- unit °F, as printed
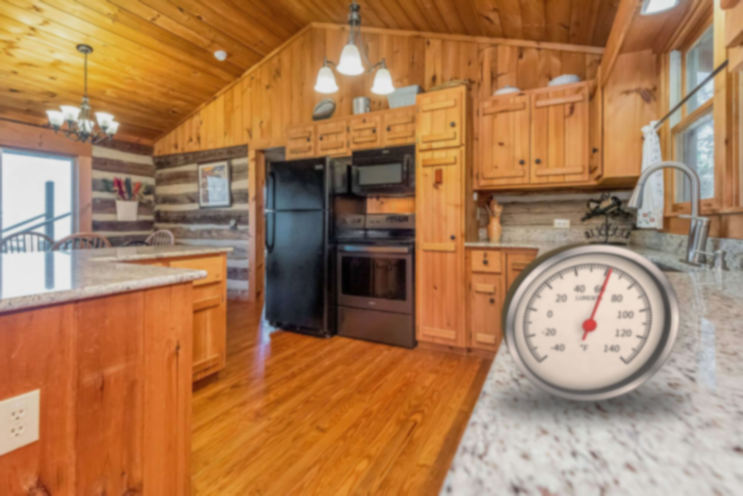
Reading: value=60 unit=°F
